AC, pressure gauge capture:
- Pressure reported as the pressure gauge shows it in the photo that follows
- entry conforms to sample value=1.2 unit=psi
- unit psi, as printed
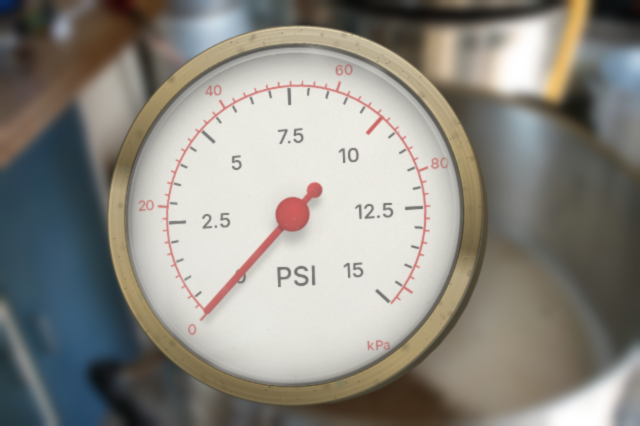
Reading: value=0 unit=psi
